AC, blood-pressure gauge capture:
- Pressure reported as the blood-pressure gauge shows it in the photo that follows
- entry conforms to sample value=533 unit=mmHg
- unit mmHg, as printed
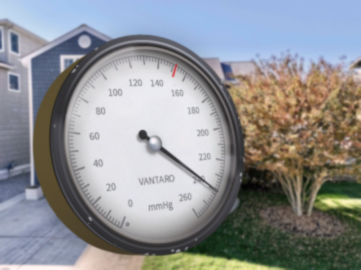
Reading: value=240 unit=mmHg
